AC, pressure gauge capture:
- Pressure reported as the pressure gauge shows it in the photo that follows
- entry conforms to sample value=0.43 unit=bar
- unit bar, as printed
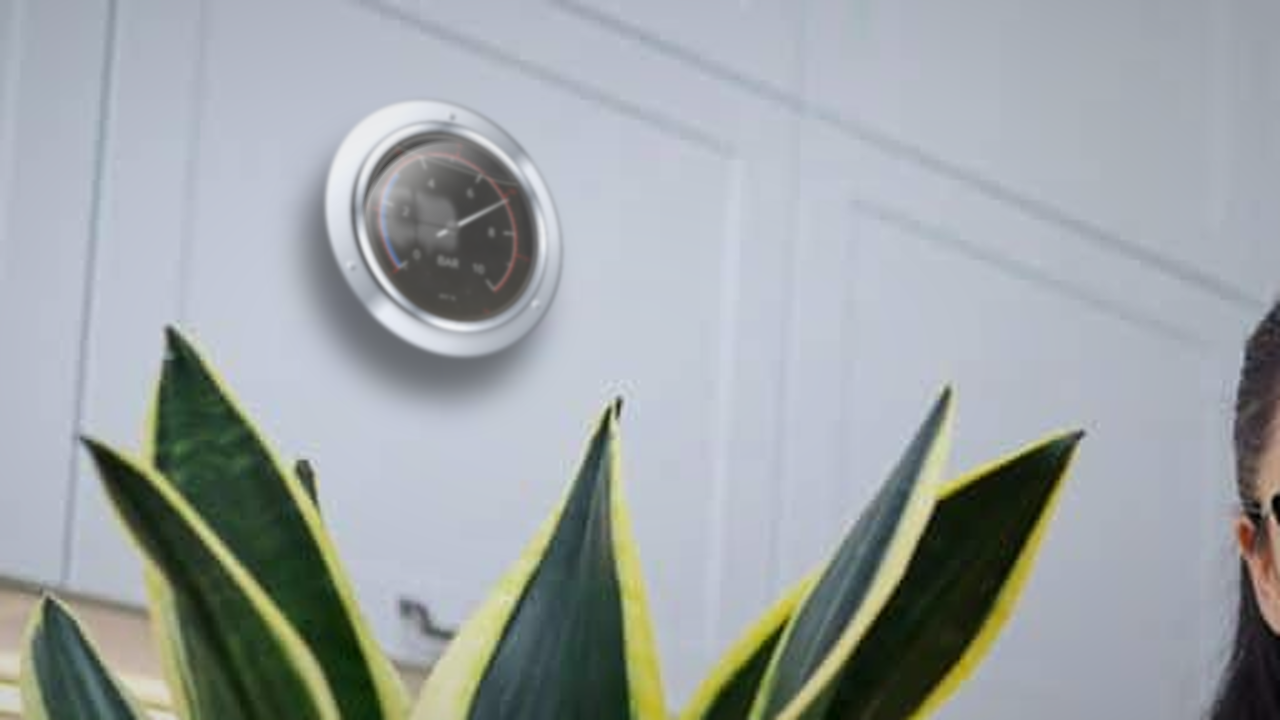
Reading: value=7 unit=bar
